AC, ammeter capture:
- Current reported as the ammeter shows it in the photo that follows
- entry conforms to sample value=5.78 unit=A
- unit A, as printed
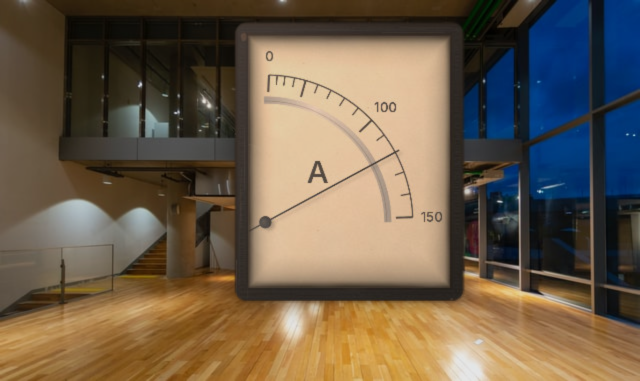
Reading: value=120 unit=A
